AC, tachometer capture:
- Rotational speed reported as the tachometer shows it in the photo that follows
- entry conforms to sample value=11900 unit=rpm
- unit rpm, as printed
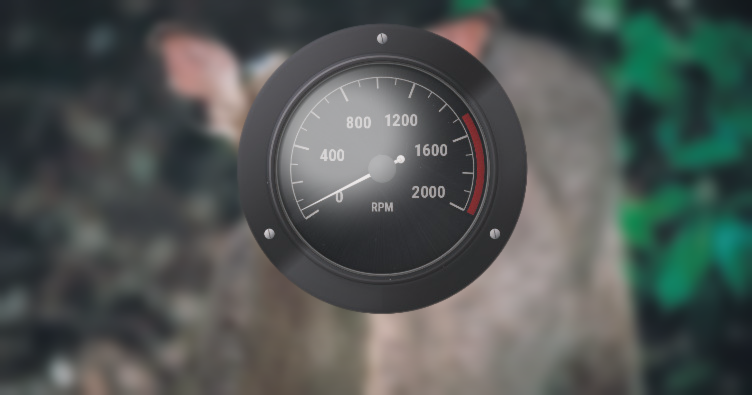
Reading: value=50 unit=rpm
